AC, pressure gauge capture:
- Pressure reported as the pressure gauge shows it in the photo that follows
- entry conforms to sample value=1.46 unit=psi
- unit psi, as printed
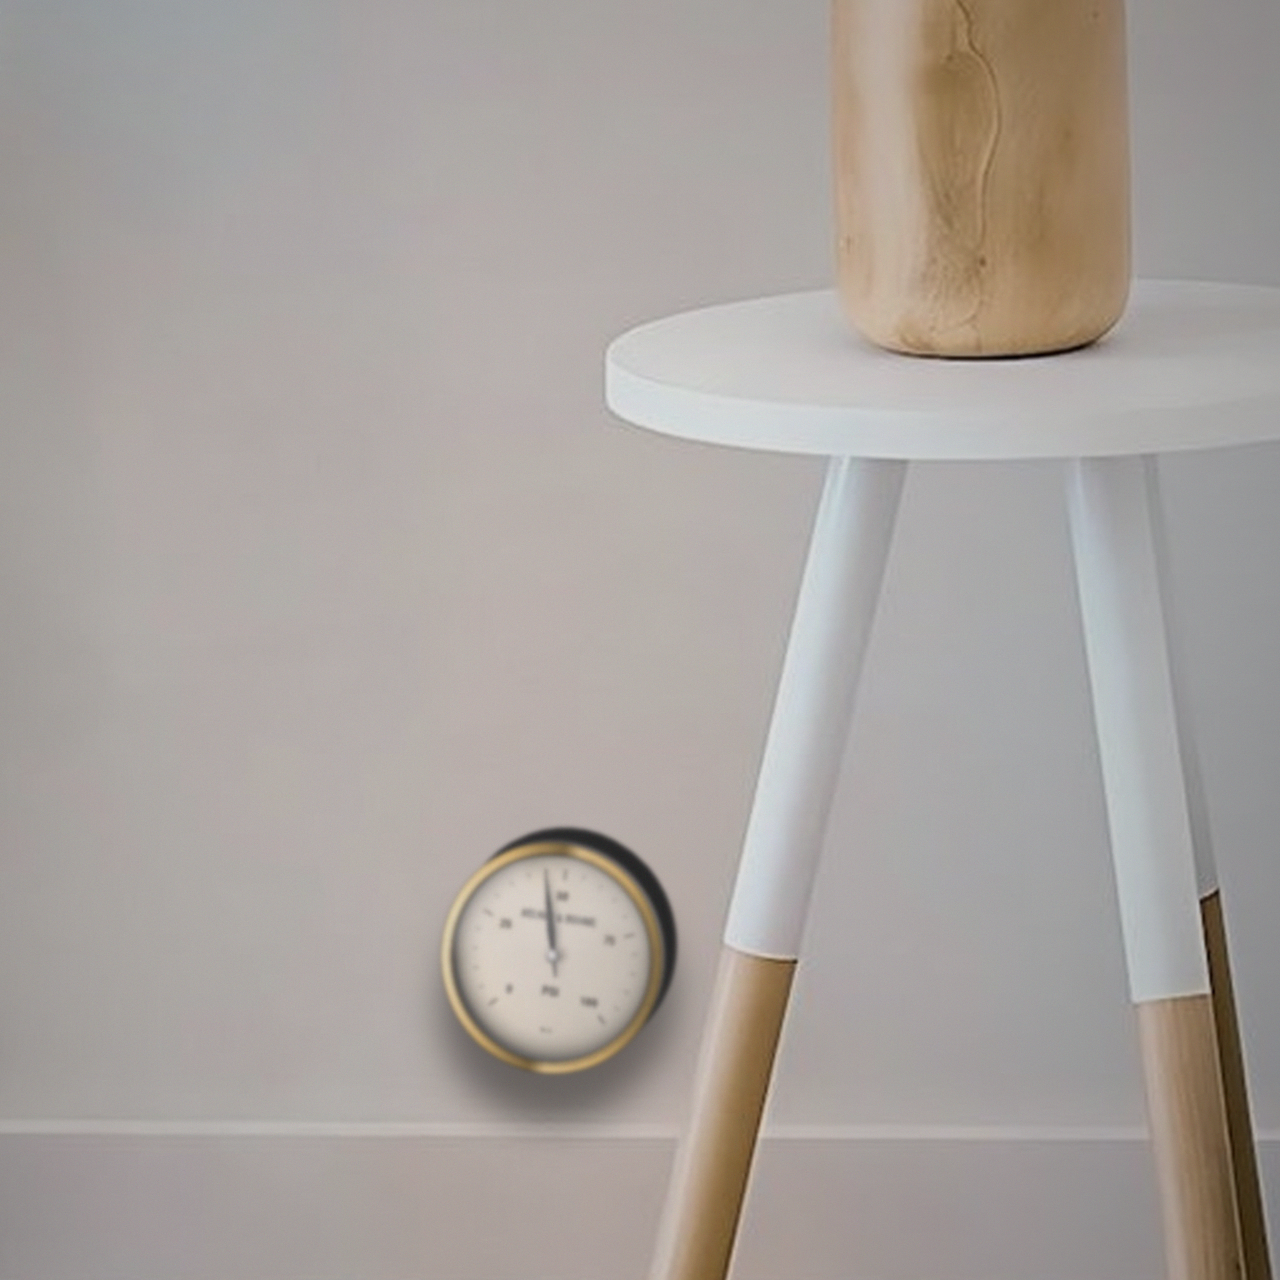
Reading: value=45 unit=psi
